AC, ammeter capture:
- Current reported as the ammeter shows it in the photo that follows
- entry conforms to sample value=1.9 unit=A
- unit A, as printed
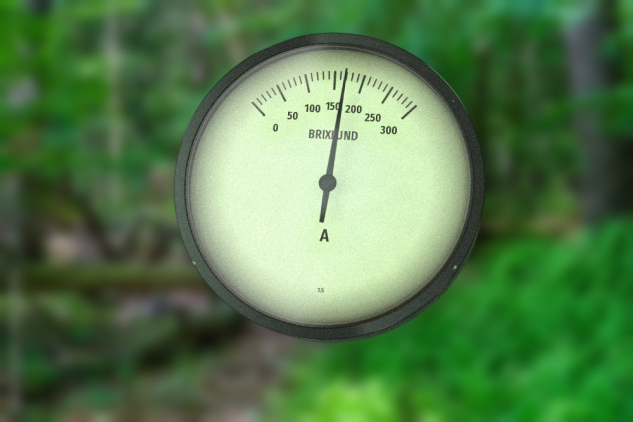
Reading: value=170 unit=A
